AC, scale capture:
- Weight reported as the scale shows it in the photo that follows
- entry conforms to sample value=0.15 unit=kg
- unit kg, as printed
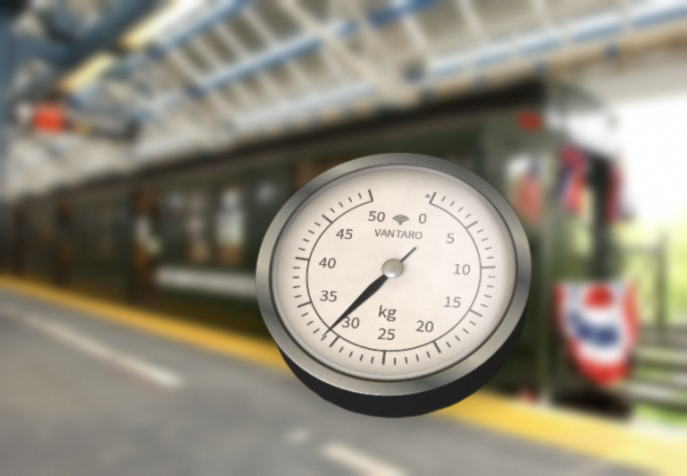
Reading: value=31 unit=kg
